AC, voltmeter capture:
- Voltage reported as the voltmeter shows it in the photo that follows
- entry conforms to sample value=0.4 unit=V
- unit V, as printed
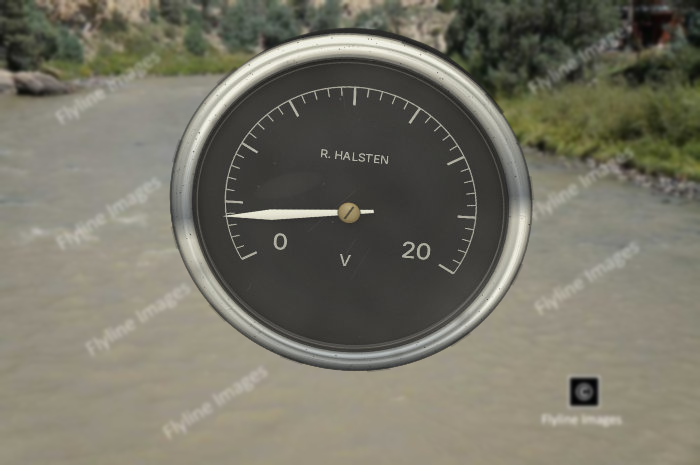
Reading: value=2 unit=V
